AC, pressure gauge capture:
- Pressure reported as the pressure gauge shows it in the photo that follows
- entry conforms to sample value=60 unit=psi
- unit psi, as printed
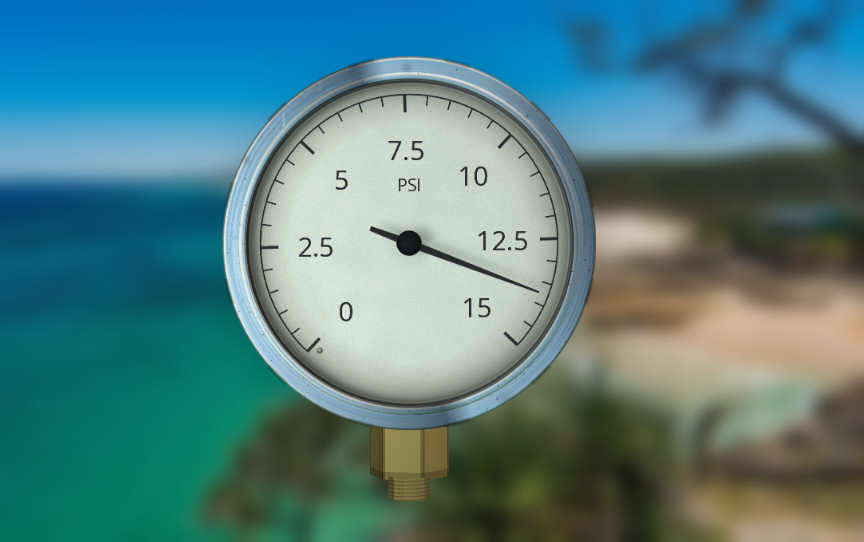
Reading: value=13.75 unit=psi
